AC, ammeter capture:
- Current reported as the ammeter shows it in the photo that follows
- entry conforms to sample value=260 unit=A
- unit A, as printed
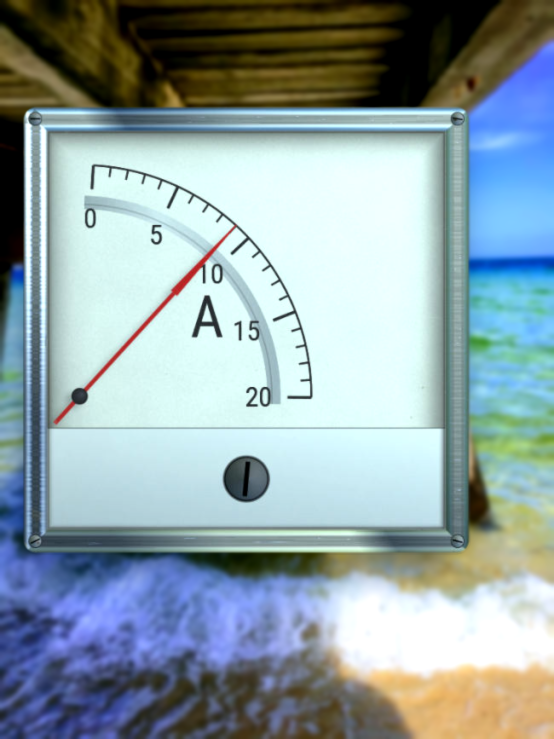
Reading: value=9 unit=A
